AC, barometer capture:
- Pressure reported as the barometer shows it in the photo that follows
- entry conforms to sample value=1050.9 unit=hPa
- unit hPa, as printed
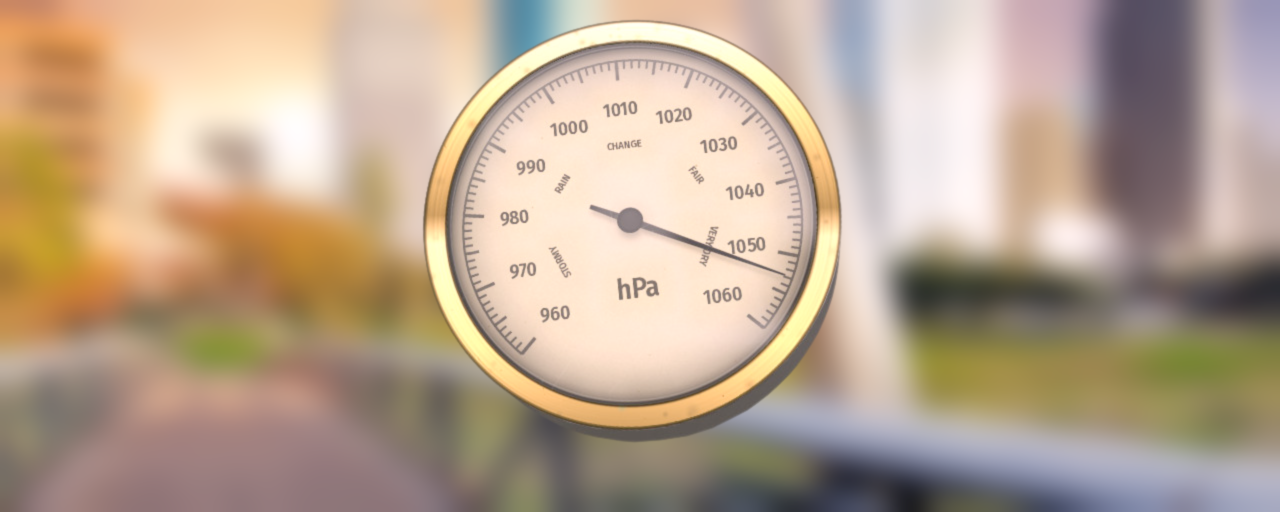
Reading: value=1053 unit=hPa
